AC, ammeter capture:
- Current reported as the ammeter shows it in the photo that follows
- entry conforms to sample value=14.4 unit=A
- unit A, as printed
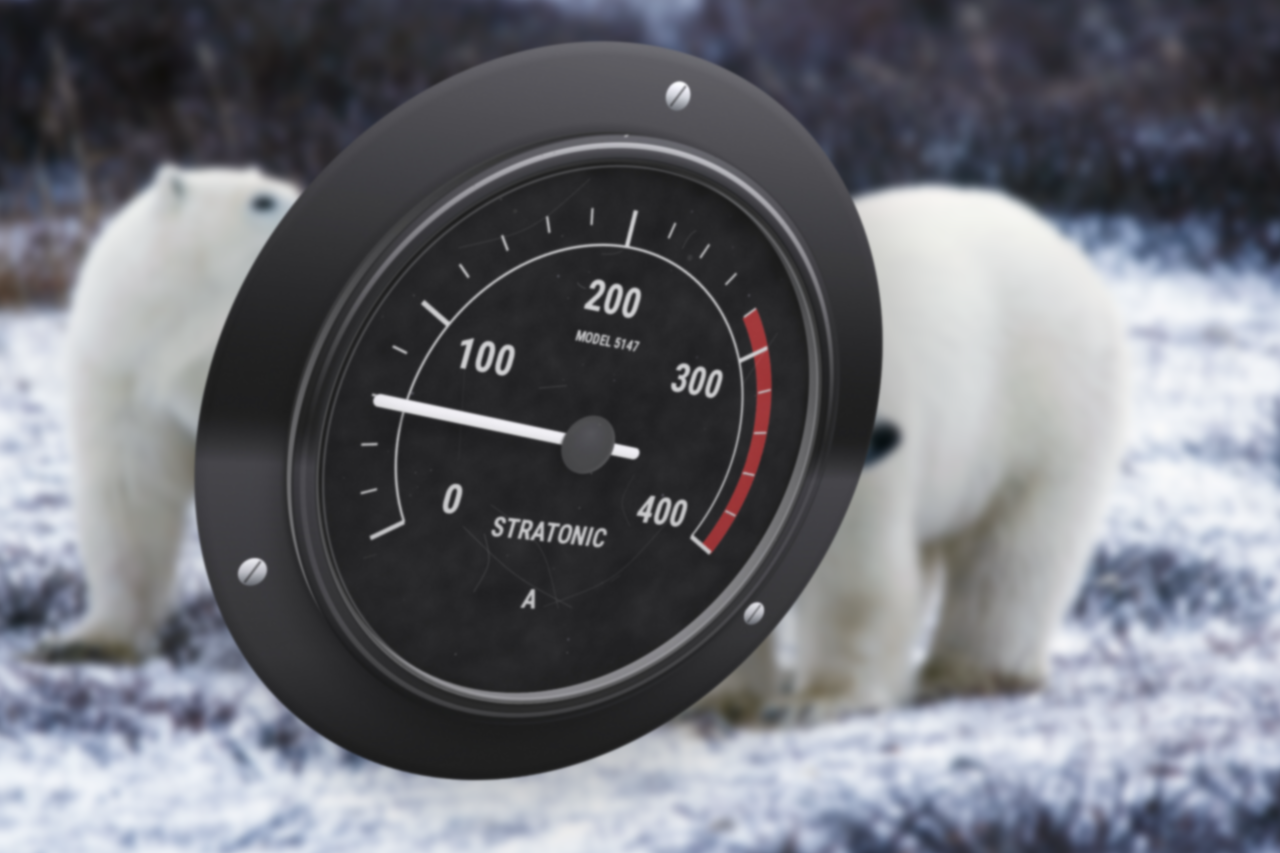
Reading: value=60 unit=A
